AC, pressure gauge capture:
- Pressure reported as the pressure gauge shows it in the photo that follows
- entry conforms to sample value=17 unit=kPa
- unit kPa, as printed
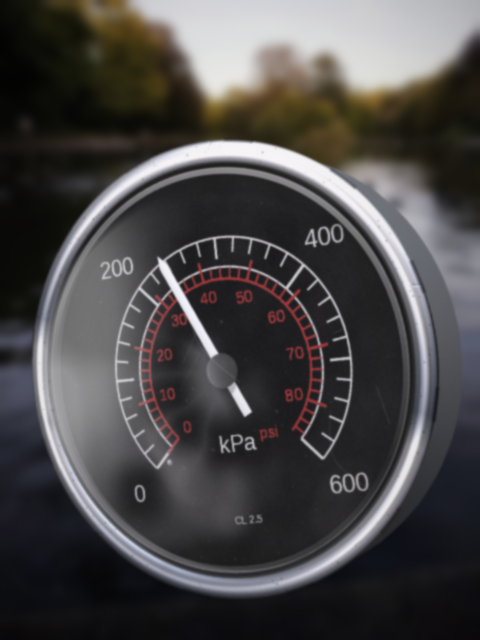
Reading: value=240 unit=kPa
